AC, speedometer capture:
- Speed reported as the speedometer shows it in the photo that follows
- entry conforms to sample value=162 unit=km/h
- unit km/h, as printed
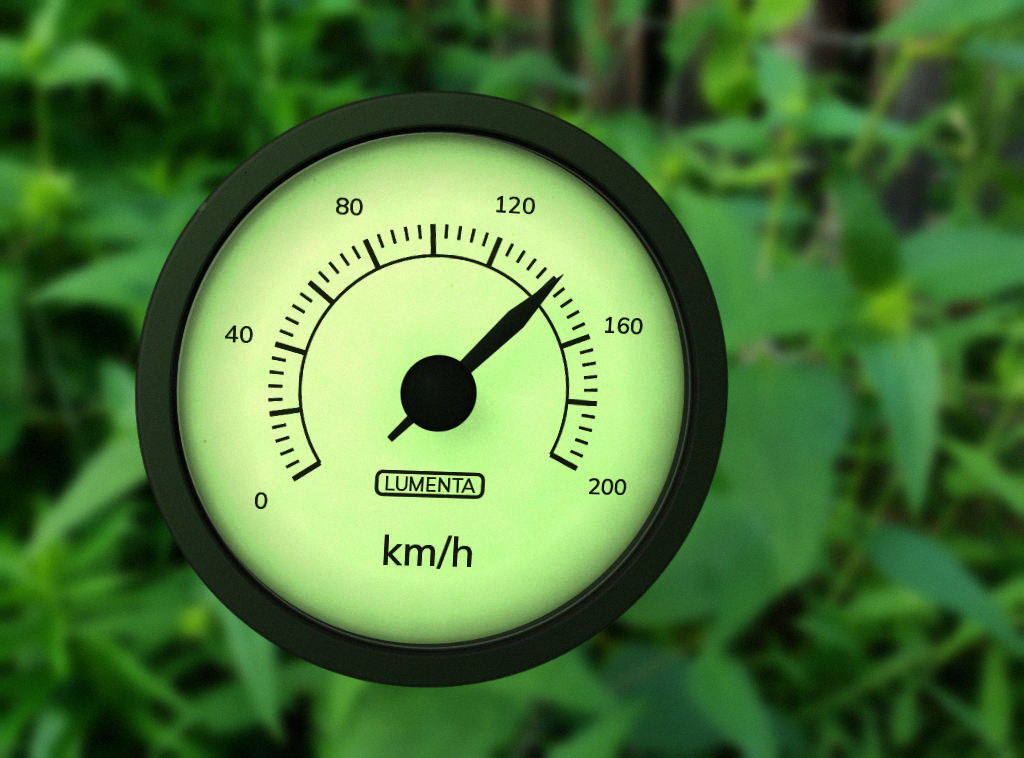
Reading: value=140 unit=km/h
